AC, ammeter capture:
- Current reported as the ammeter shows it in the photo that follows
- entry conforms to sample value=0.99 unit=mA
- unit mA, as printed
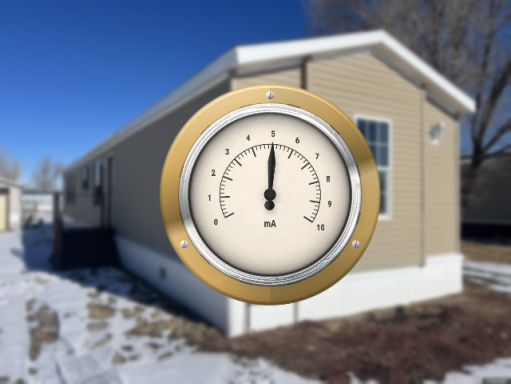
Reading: value=5 unit=mA
